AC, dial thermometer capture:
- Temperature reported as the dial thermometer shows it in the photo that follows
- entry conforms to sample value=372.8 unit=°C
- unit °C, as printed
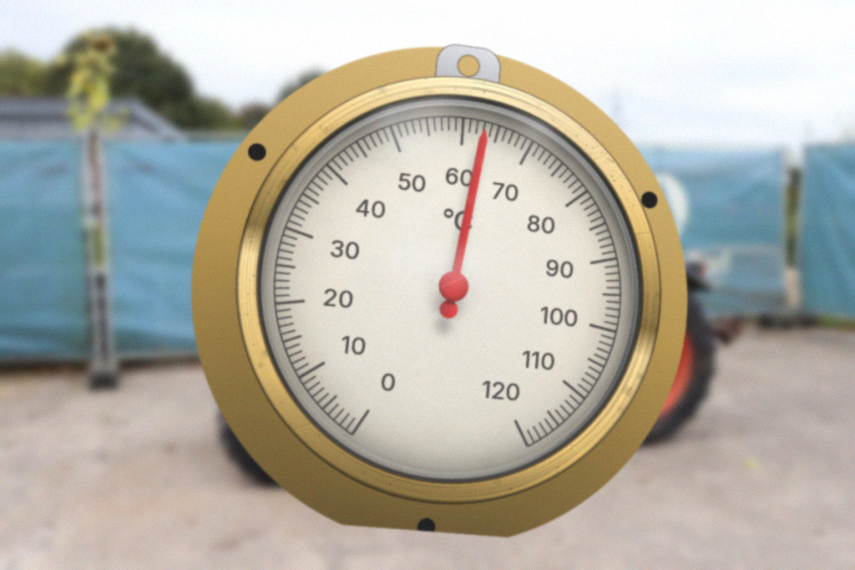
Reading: value=63 unit=°C
